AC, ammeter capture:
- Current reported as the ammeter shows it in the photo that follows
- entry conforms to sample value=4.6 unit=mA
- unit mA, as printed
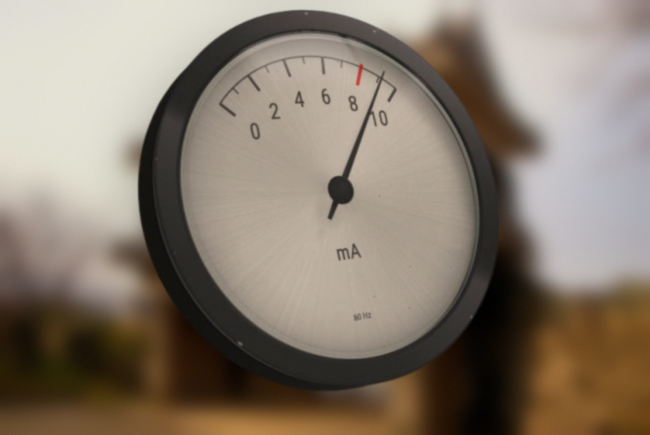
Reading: value=9 unit=mA
